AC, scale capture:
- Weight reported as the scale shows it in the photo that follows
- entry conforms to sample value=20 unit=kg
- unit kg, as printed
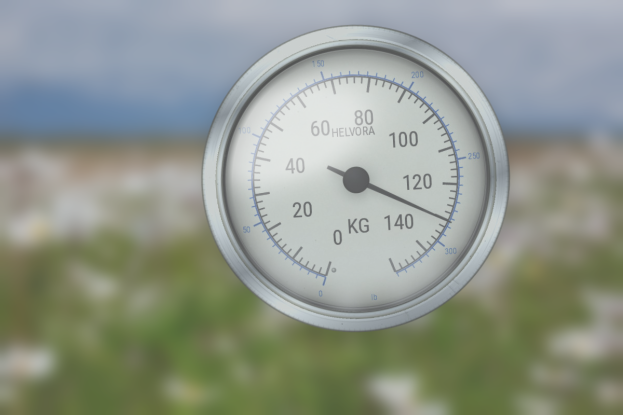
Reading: value=130 unit=kg
